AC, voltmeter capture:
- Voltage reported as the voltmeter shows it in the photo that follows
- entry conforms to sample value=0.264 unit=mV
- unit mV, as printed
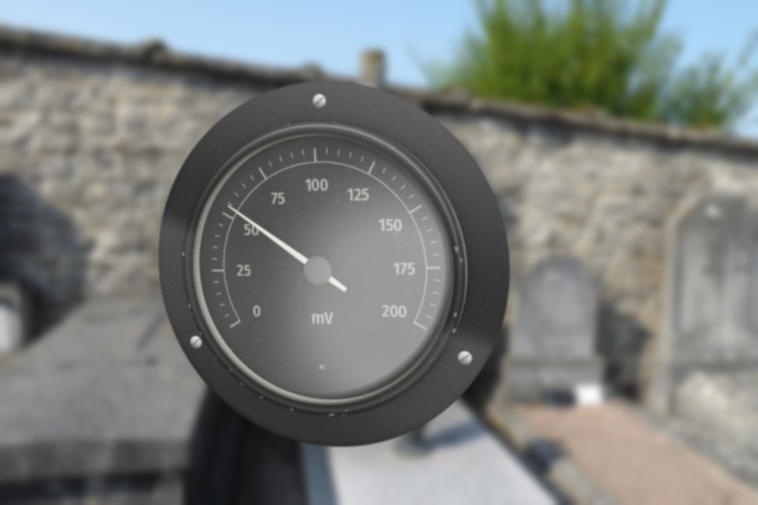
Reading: value=55 unit=mV
